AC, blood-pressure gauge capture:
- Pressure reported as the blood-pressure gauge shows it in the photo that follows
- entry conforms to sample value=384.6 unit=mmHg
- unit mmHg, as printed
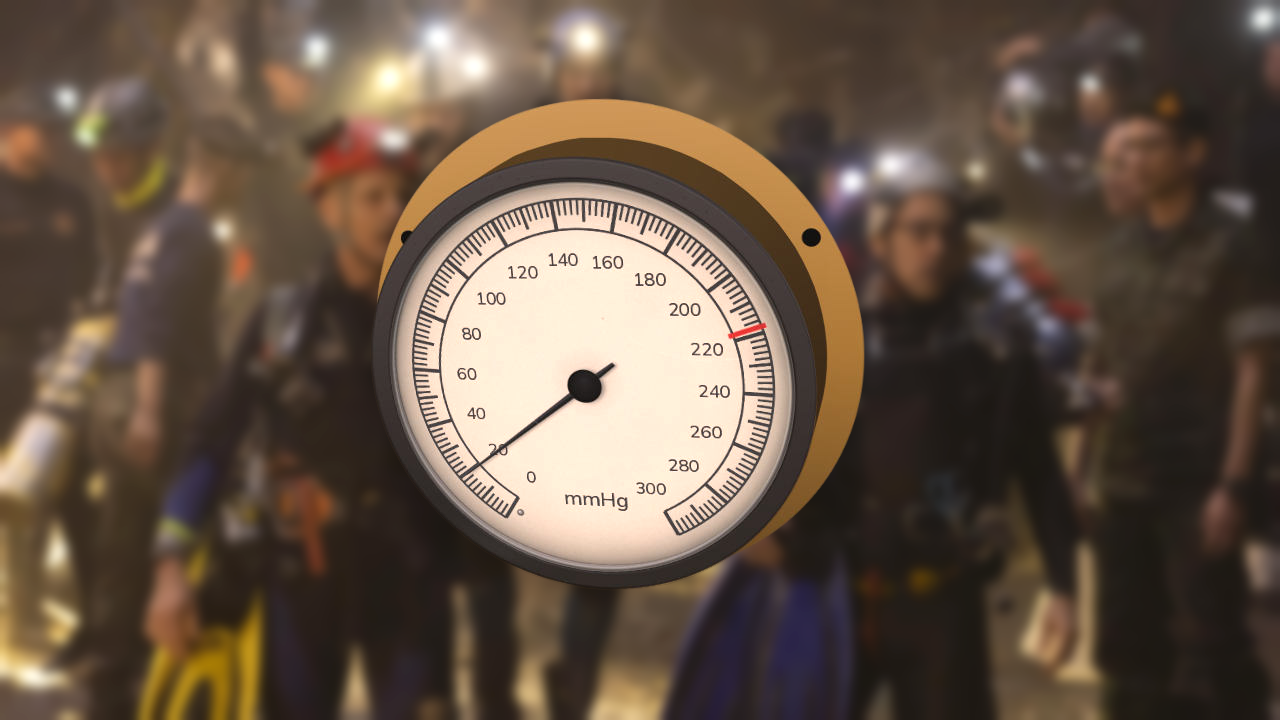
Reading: value=20 unit=mmHg
